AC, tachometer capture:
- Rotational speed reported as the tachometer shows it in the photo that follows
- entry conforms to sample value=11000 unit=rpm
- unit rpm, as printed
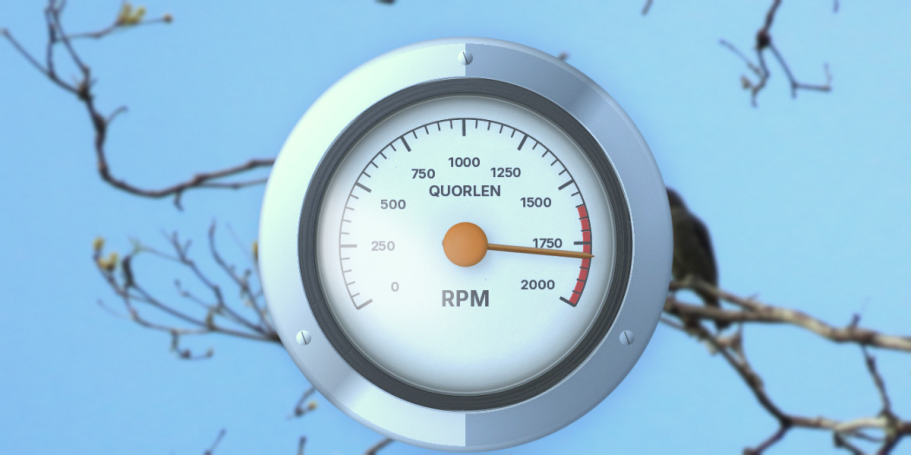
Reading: value=1800 unit=rpm
